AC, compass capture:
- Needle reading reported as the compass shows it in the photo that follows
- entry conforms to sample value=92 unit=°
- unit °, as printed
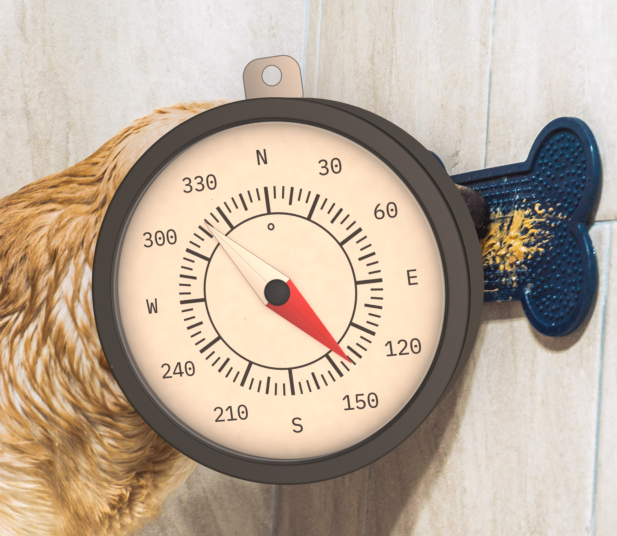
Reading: value=140 unit=°
